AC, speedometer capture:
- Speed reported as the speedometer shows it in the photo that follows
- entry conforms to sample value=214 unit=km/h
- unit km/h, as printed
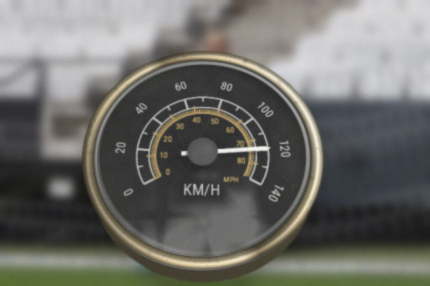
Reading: value=120 unit=km/h
